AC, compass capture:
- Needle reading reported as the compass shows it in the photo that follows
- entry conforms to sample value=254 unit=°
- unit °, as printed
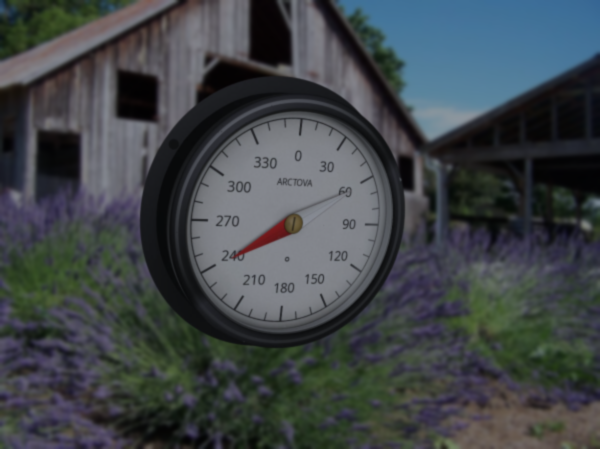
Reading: value=240 unit=°
